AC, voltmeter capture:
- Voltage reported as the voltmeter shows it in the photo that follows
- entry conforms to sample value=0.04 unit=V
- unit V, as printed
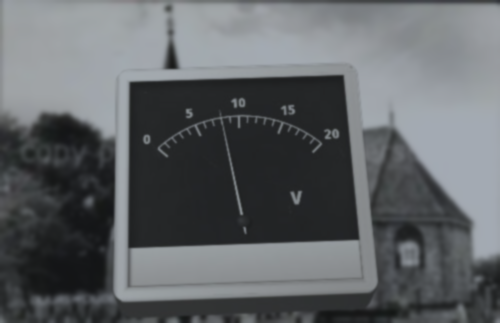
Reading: value=8 unit=V
